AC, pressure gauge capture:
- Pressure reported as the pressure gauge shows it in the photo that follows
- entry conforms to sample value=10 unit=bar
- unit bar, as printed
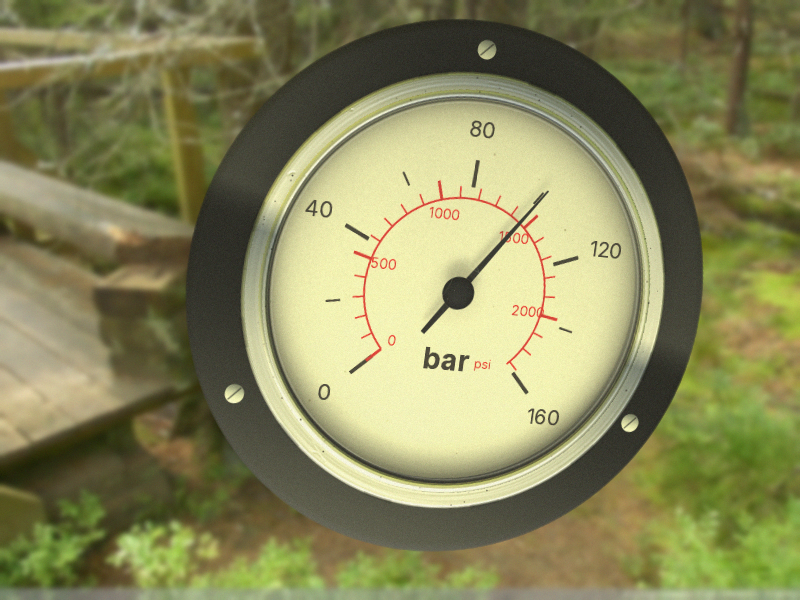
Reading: value=100 unit=bar
